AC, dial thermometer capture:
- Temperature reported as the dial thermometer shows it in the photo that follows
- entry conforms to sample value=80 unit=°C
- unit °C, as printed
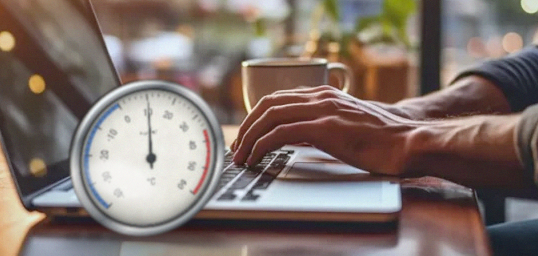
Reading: value=10 unit=°C
